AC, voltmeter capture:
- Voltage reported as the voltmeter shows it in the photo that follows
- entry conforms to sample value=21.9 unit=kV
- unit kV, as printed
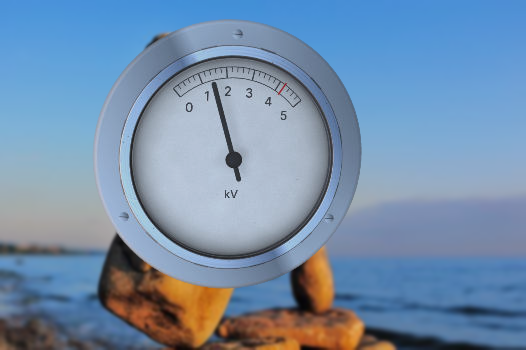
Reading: value=1.4 unit=kV
